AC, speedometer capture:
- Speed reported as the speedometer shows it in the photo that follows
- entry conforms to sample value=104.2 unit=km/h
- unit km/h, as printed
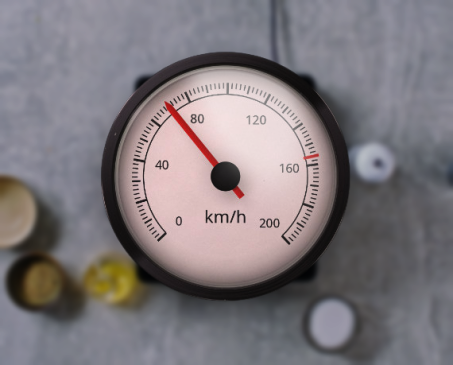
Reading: value=70 unit=km/h
